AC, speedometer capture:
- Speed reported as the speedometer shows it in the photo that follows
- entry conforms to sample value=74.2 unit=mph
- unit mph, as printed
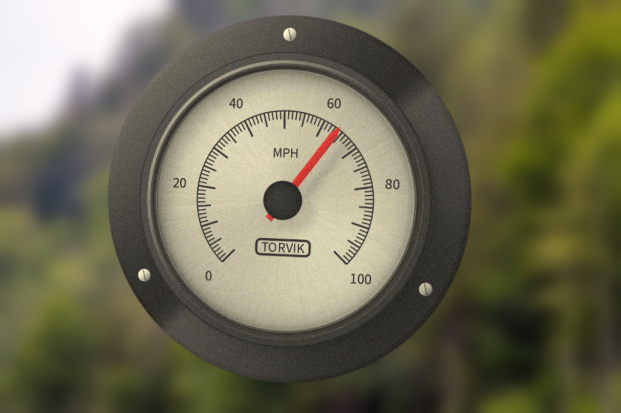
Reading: value=64 unit=mph
